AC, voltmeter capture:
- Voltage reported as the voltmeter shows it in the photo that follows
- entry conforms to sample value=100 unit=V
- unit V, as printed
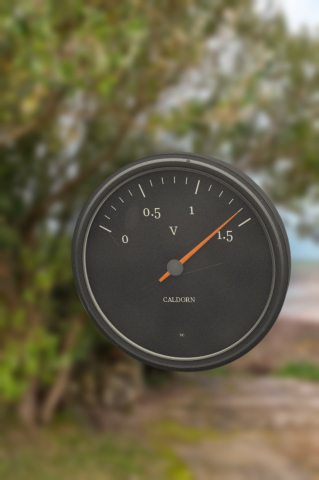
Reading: value=1.4 unit=V
